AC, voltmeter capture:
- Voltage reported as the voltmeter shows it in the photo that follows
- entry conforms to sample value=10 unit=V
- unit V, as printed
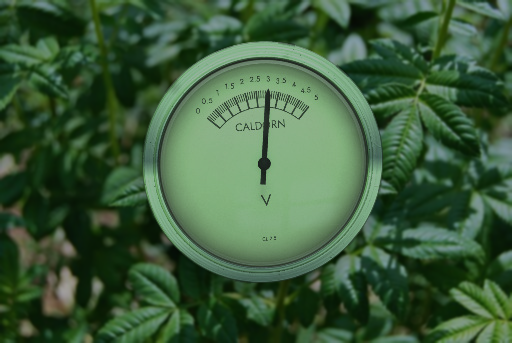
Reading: value=3 unit=V
